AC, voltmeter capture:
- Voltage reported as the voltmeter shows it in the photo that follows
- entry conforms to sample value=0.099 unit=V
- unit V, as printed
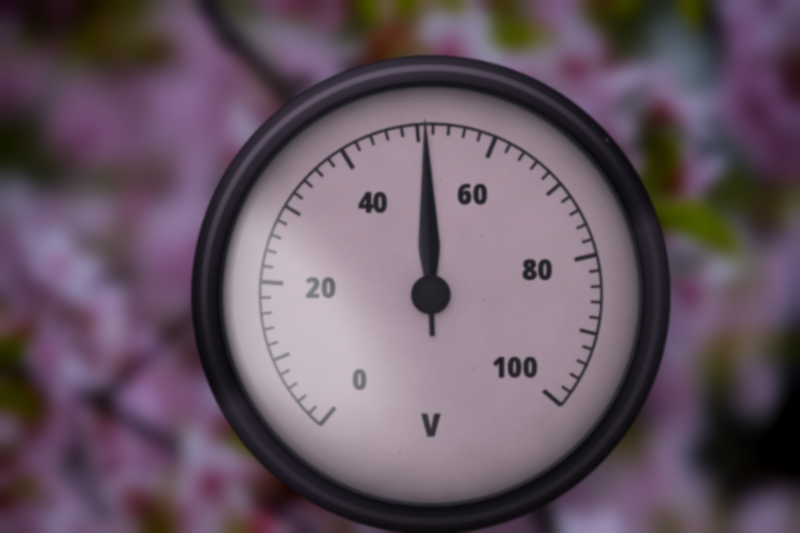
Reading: value=51 unit=V
